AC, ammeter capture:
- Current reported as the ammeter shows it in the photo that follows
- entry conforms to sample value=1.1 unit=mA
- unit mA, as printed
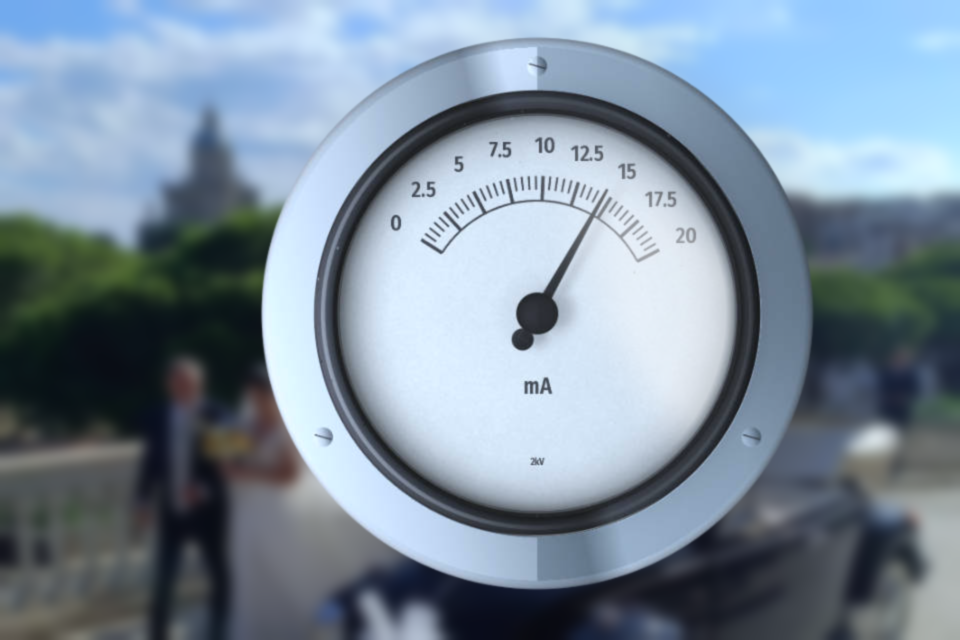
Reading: value=14.5 unit=mA
